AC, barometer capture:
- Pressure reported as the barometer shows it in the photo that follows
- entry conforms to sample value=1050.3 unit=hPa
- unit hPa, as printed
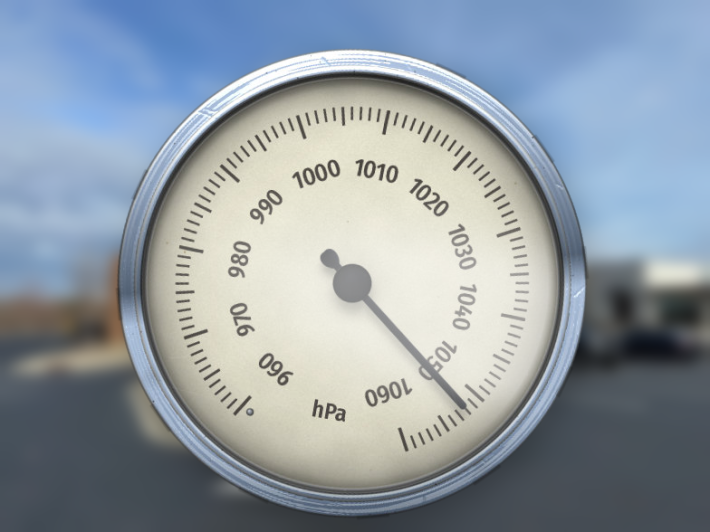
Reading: value=1052 unit=hPa
